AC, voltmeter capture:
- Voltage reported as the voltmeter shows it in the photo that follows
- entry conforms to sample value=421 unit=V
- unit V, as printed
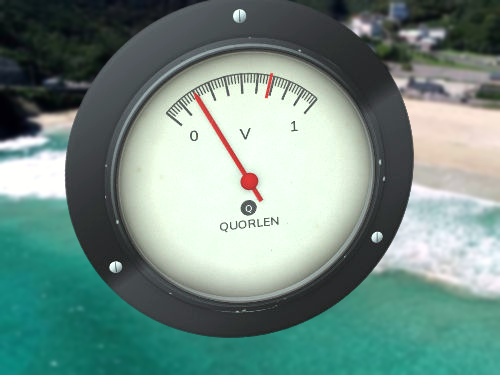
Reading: value=0.2 unit=V
